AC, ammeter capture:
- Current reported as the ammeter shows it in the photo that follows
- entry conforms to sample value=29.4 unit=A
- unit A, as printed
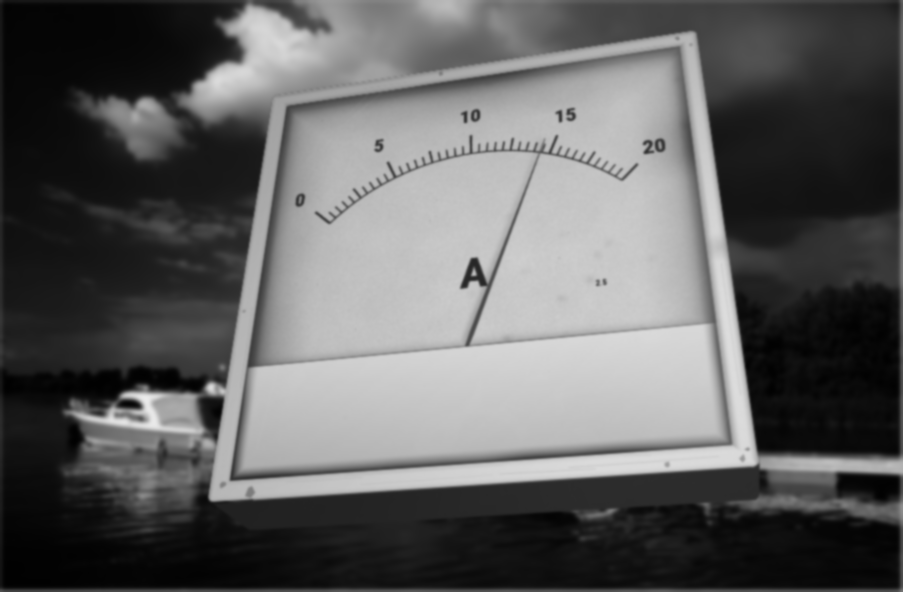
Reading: value=14.5 unit=A
